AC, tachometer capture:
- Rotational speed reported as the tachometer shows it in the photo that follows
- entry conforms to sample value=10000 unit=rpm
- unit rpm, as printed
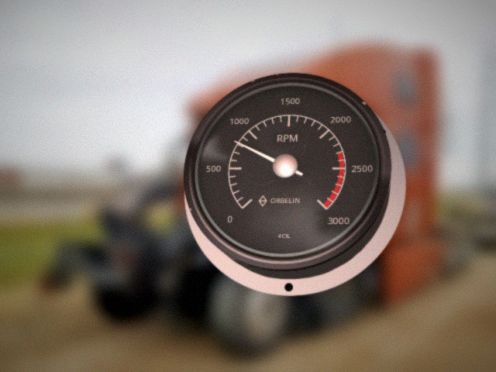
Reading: value=800 unit=rpm
